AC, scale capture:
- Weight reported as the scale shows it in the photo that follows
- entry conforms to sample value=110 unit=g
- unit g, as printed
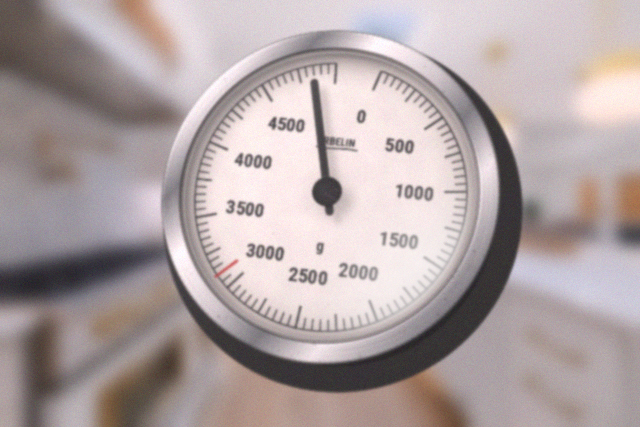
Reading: value=4850 unit=g
